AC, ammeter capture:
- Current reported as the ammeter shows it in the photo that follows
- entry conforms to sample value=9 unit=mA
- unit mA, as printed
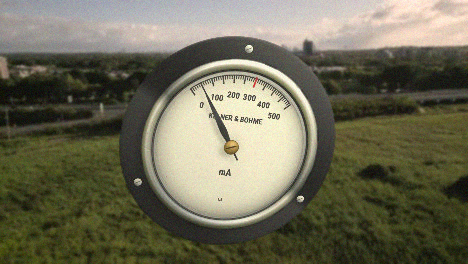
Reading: value=50 unit=mA
